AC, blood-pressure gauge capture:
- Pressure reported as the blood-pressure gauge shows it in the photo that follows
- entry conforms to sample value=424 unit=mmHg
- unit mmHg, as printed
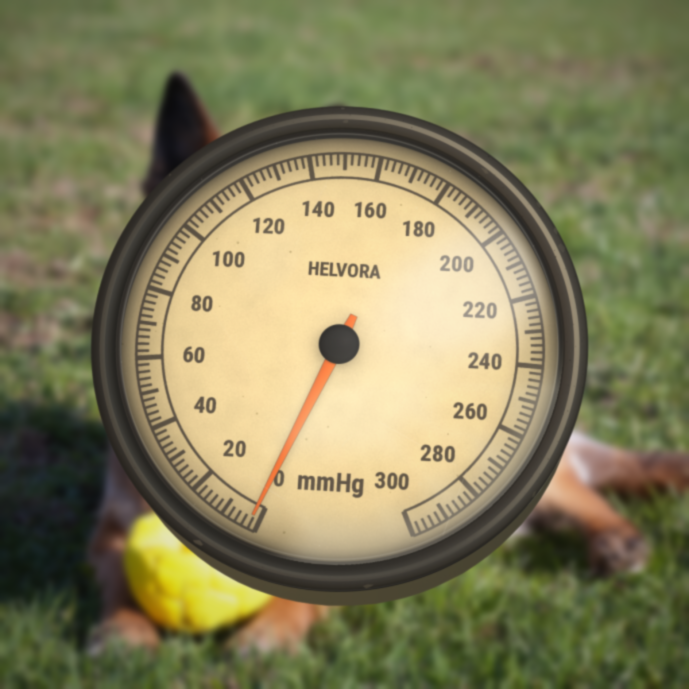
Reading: value=2 unit=mmHg
